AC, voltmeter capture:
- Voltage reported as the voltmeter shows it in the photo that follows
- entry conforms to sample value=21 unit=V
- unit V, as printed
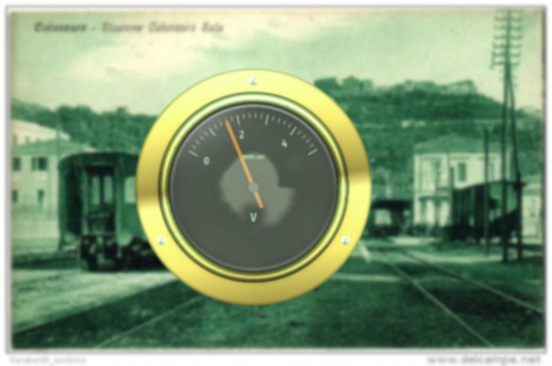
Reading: value=1.6 unit=V
